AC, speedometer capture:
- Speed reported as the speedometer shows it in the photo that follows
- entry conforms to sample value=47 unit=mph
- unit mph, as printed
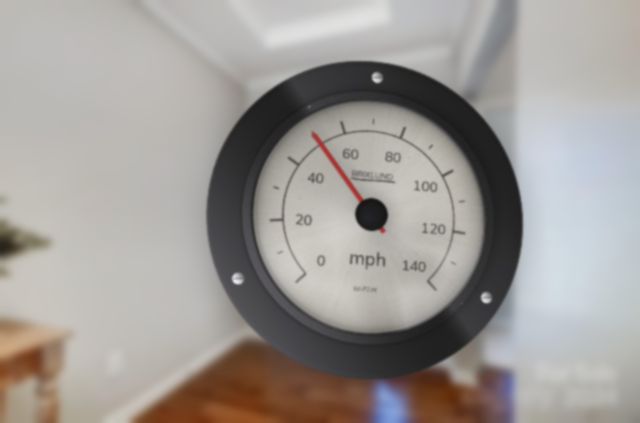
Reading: value=50 unit=mph
